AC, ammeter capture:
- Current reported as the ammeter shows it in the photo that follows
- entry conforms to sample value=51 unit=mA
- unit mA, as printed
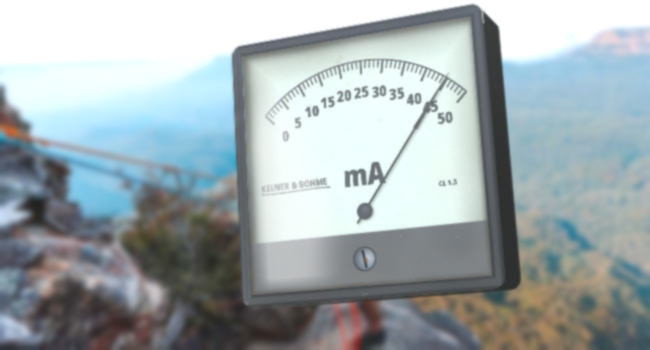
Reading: value=45 unit=mA
